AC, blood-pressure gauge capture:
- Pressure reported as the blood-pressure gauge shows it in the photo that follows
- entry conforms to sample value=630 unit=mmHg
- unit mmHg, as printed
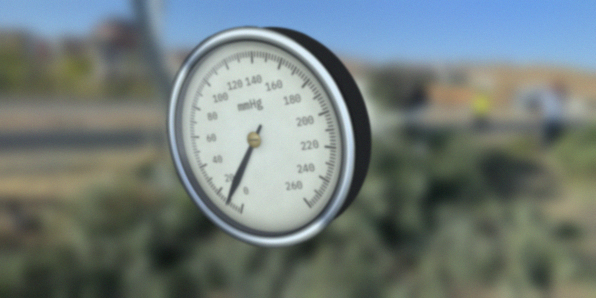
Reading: value=10 unit=mmHg
